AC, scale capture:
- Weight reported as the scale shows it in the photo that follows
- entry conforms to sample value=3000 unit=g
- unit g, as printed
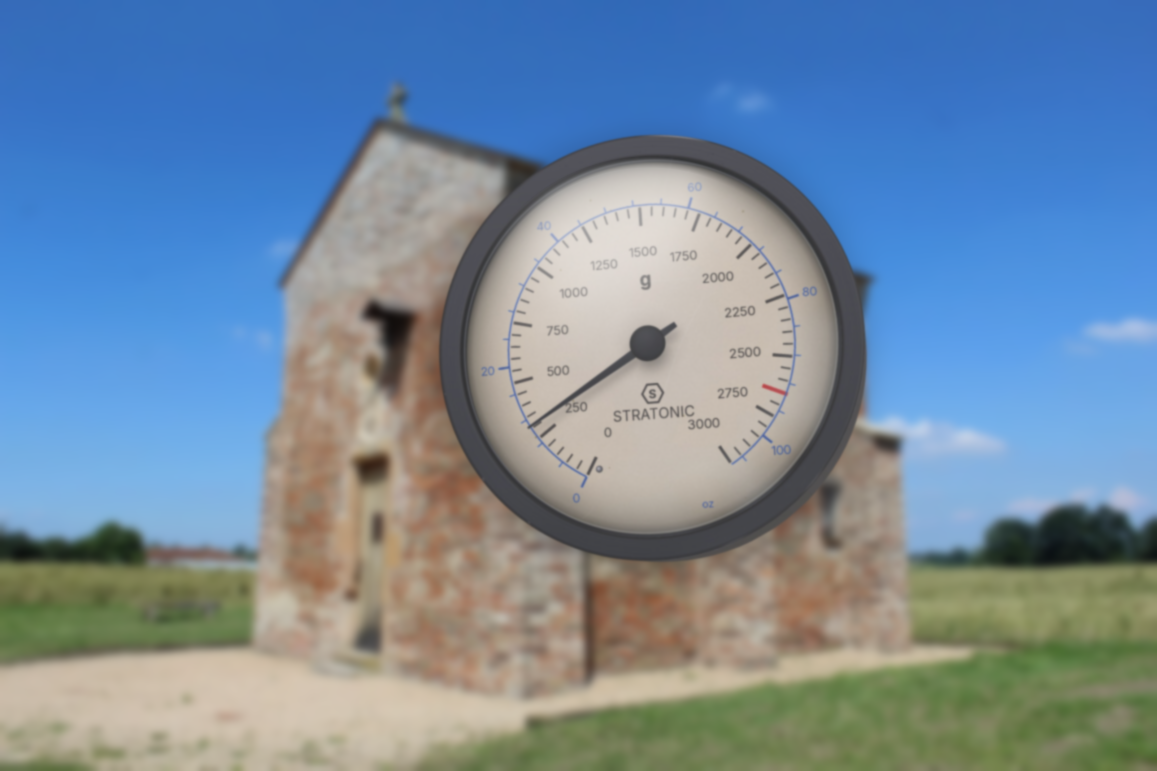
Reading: value=300 unit=g
